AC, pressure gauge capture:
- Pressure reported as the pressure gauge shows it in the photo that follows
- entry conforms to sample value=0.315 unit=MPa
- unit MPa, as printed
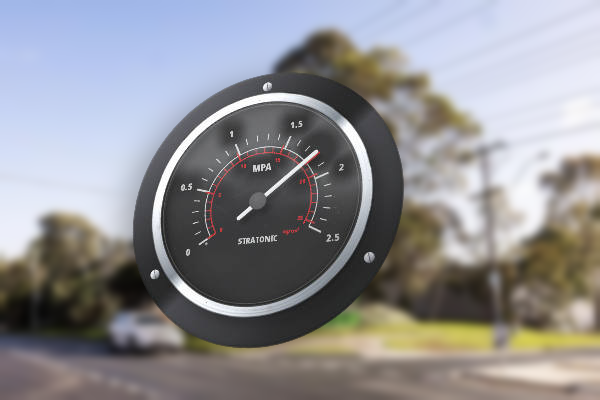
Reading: value=1.8 unit=MPa
